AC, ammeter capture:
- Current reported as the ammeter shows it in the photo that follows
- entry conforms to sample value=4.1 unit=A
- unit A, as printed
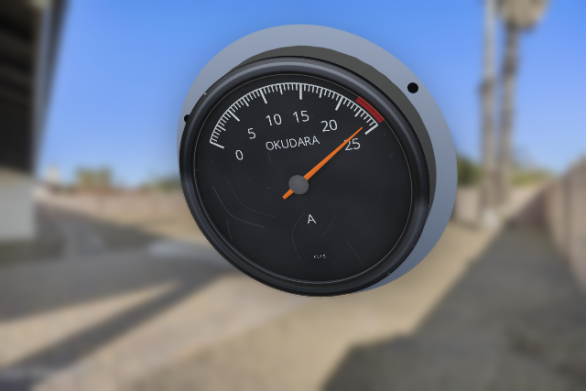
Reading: value=24 unit=A
